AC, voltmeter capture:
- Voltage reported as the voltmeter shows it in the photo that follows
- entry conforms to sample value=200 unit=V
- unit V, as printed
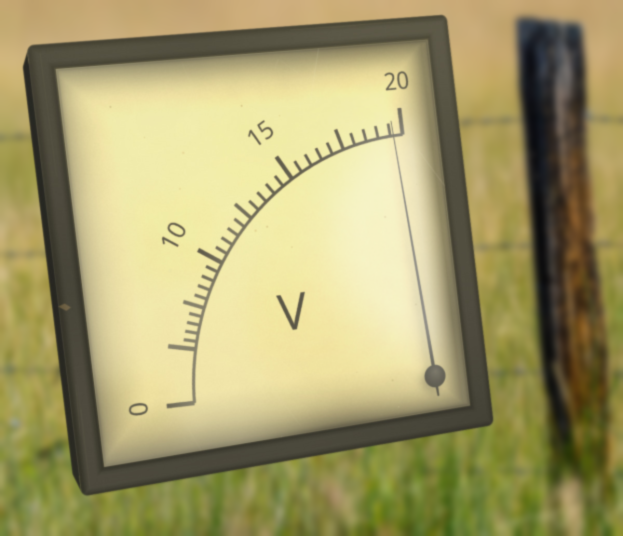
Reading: value=19.5 unit=V
